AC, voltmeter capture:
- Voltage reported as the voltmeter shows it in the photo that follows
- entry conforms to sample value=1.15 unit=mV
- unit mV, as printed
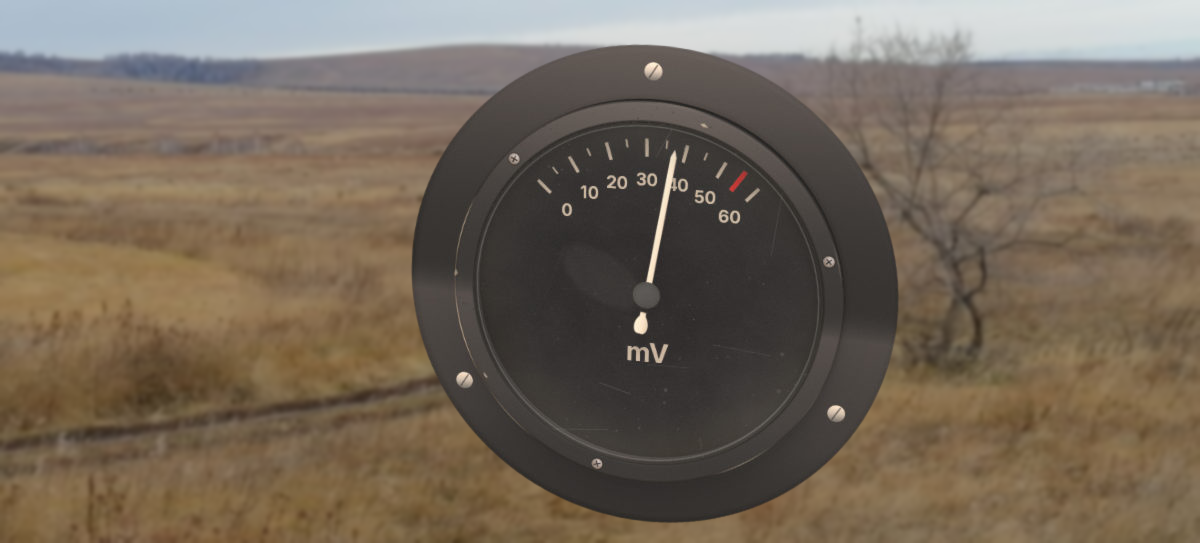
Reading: value=37.5 unit=mV
